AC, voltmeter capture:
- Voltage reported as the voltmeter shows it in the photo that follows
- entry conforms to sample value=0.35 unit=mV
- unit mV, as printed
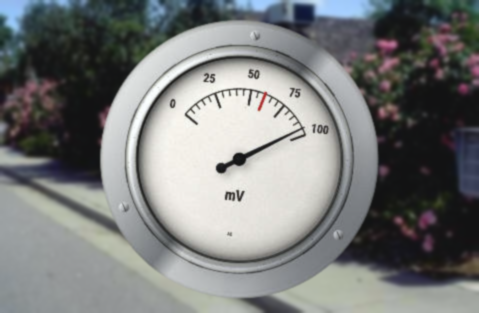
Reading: value=95 unit=mV
